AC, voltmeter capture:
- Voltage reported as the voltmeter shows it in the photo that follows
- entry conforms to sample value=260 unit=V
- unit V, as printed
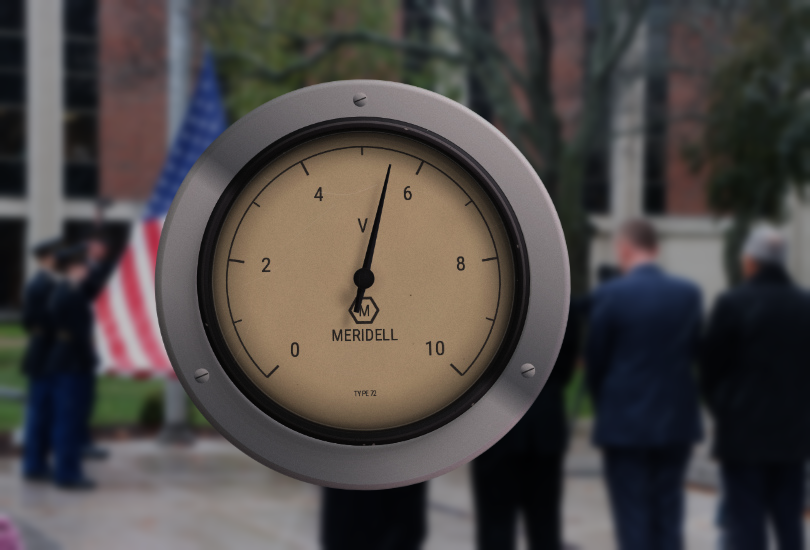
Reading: value=5.5 unit=V
